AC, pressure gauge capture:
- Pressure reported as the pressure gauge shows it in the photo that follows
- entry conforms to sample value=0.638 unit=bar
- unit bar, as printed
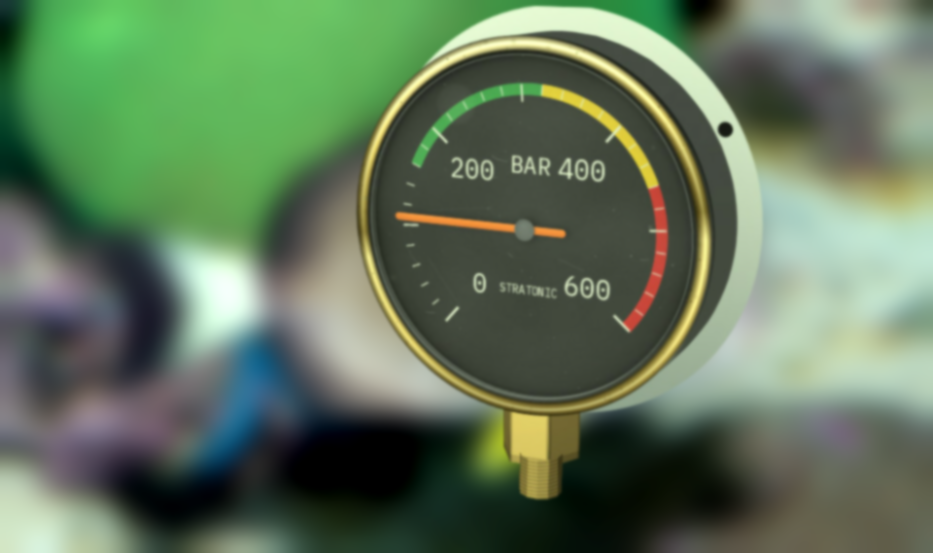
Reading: value=110 unit=bar
